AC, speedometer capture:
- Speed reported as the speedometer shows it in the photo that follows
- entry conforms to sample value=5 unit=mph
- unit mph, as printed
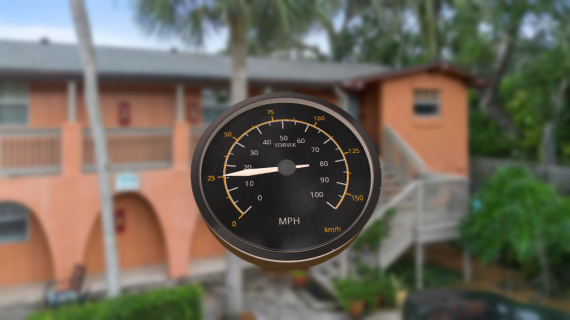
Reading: value=15 unit=mph
